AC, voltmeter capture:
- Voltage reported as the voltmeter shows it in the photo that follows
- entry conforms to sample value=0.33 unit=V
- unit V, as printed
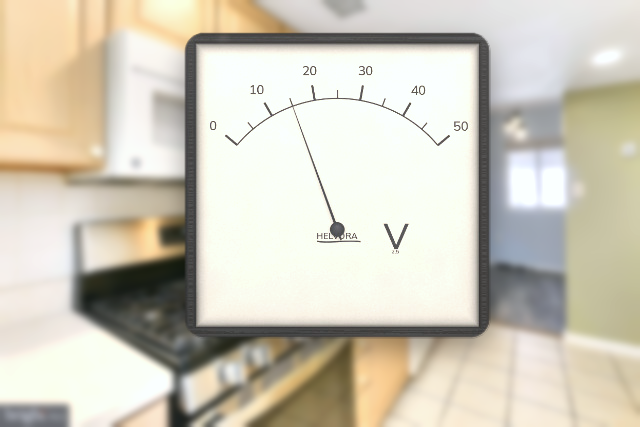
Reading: value=15 unit=V
